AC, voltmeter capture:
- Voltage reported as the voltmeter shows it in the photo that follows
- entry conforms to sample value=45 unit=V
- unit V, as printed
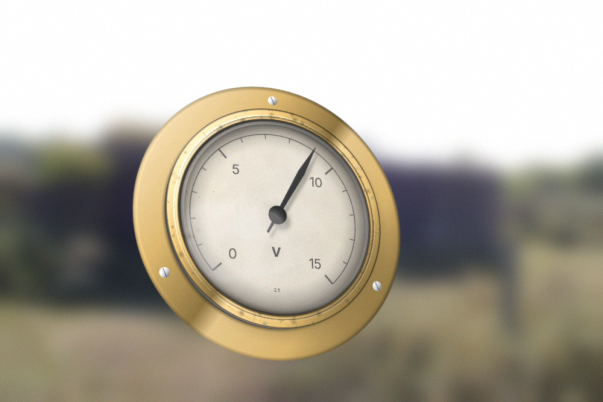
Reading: value=9 unit=V
